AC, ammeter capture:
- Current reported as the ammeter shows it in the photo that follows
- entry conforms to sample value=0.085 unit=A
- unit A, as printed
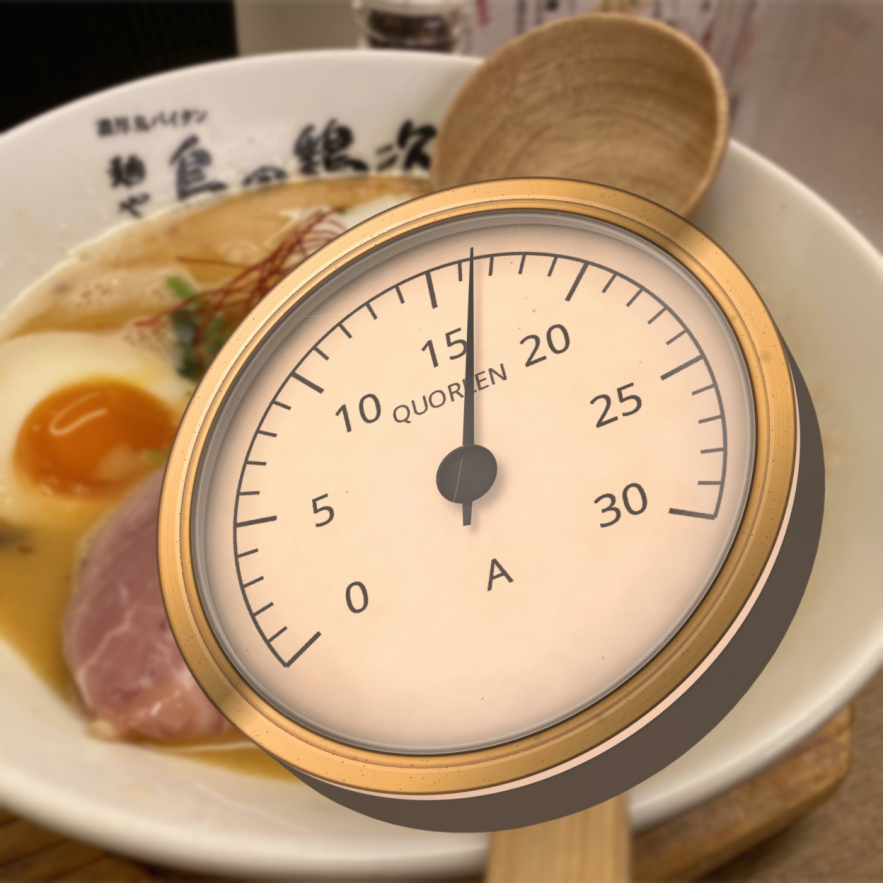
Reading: value=16.5 unit=A
